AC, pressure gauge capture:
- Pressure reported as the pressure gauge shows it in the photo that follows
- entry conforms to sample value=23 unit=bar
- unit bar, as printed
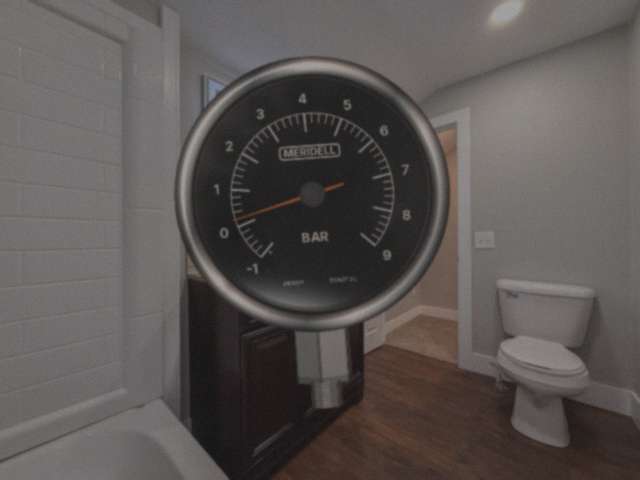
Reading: value=0.2 unit=bar
